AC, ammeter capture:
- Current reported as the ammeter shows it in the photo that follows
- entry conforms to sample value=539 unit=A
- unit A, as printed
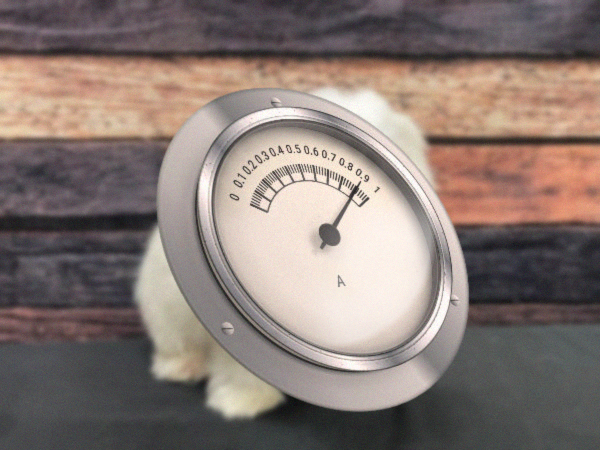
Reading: value=0.9 unit=A
